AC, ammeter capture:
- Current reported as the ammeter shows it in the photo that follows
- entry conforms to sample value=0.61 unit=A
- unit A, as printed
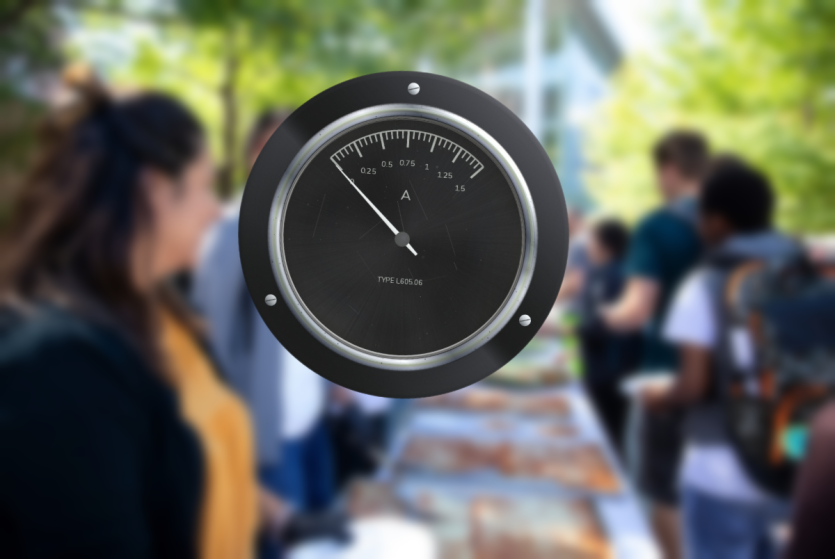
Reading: value=0 unit=A
